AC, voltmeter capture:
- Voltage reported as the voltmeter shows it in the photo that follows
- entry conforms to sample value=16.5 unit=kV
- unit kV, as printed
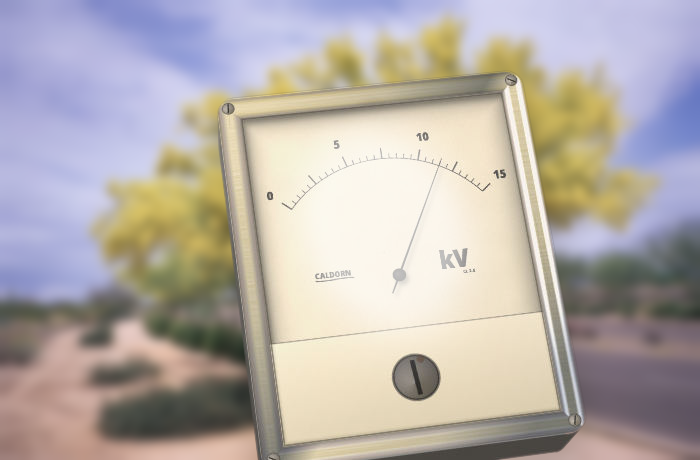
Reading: value=11.5 unit=kV
